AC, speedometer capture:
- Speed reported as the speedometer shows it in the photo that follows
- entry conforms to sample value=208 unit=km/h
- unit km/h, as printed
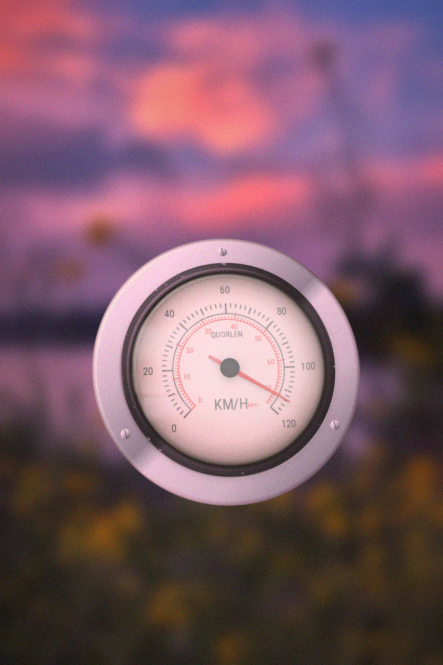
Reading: value=114 unit=km/h
